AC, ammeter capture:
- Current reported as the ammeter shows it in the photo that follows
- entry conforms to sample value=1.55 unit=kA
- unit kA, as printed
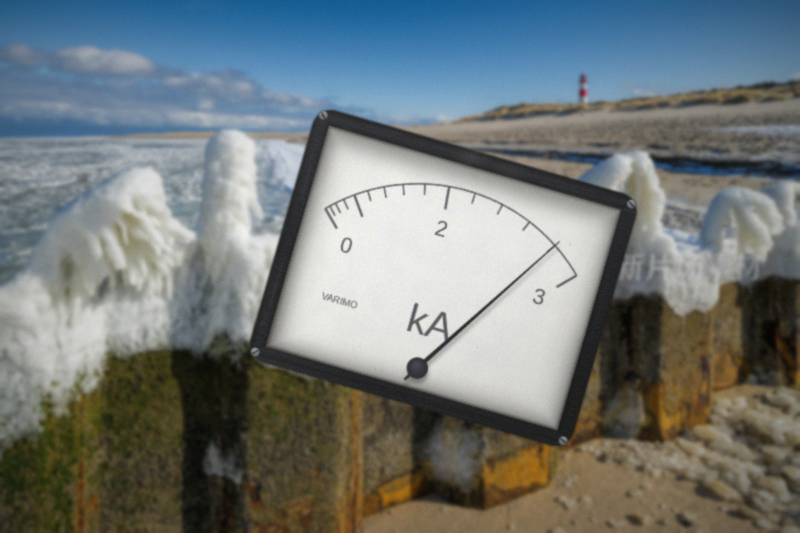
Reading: value=2.8 unit=kA
